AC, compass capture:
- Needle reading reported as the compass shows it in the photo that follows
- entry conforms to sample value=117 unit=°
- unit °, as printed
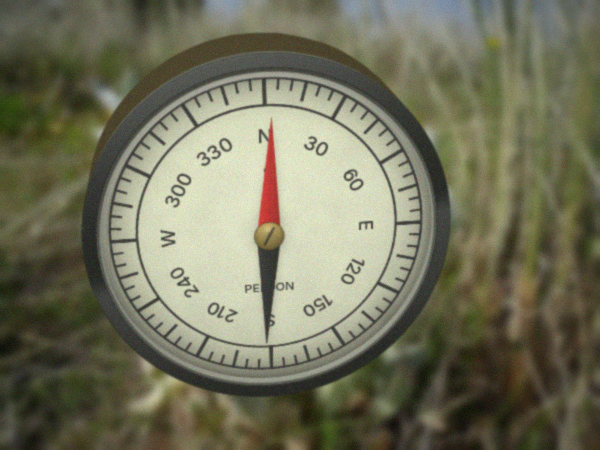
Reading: value=2.5 unit=°
